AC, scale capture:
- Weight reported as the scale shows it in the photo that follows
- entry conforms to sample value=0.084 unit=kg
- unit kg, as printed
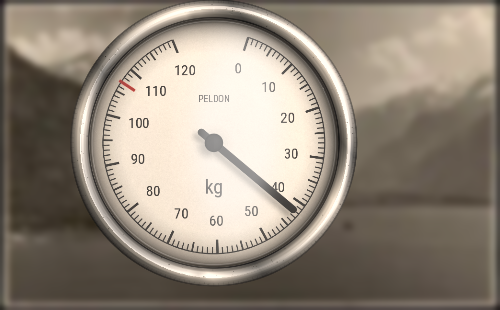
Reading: value=42 unit=kg
